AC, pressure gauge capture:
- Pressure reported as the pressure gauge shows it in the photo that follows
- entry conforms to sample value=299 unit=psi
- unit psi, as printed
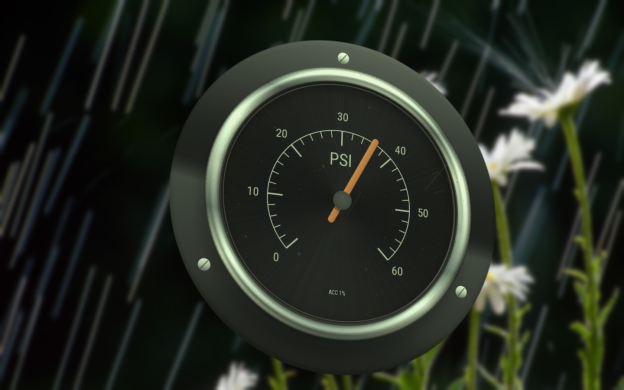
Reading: value=36 unit=psi
